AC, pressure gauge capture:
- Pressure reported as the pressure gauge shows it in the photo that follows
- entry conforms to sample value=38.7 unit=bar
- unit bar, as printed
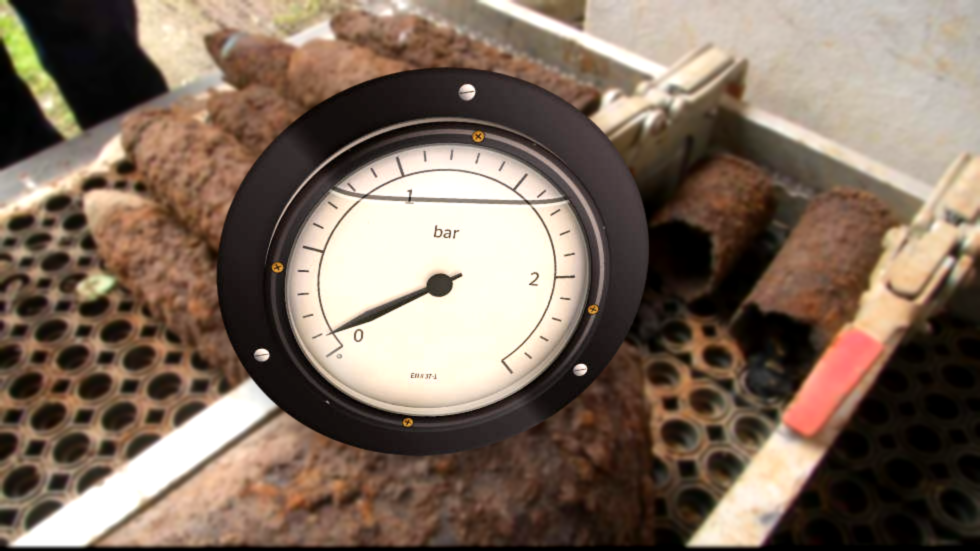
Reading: value=0.1 unit=bar
